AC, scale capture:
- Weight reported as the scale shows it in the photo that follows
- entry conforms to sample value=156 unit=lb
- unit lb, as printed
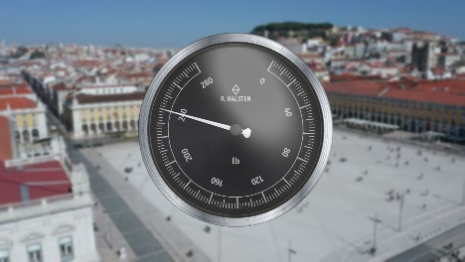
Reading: value=240 unit=lb
